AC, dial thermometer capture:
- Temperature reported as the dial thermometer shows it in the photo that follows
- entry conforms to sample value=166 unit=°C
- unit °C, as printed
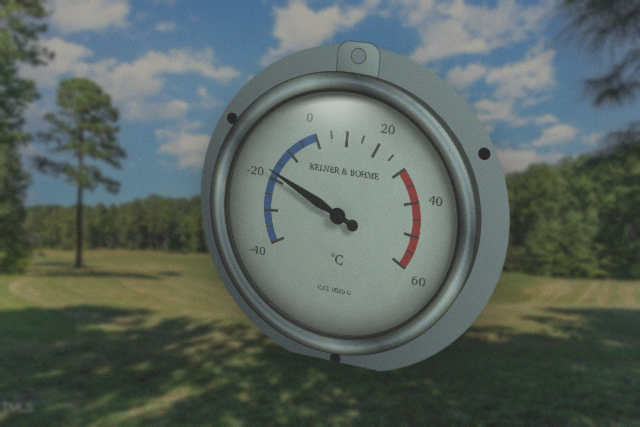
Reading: value=-17.5 unit=°C
